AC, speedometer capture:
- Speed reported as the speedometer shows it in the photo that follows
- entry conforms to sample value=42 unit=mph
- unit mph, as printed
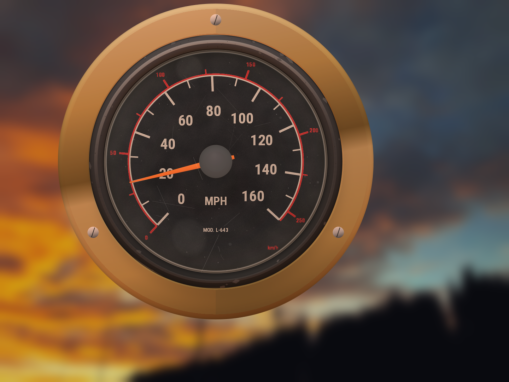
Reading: value=20 unit=mph
